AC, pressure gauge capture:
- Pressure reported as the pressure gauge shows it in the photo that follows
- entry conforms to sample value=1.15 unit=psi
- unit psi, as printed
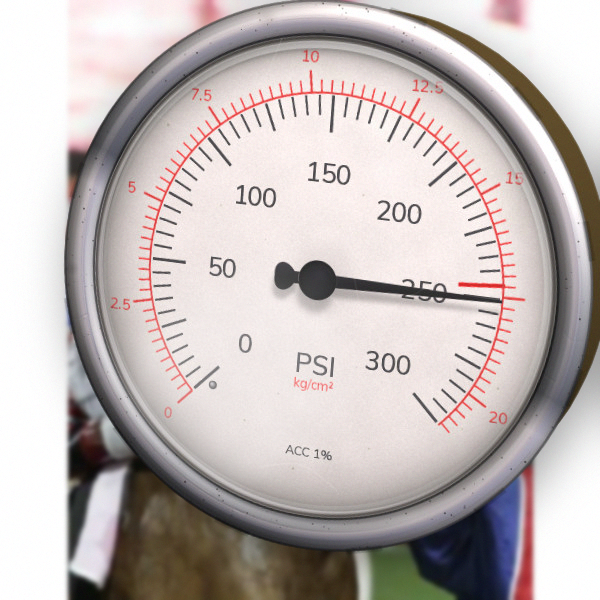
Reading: value=250 unit=psi
